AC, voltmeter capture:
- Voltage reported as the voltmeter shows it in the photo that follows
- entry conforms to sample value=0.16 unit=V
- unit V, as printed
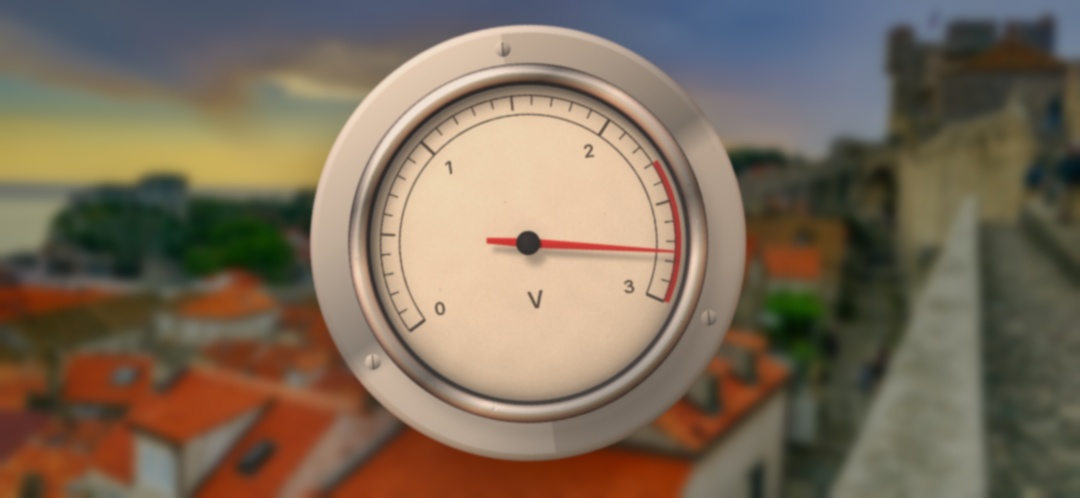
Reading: value=2.75 unit=V
